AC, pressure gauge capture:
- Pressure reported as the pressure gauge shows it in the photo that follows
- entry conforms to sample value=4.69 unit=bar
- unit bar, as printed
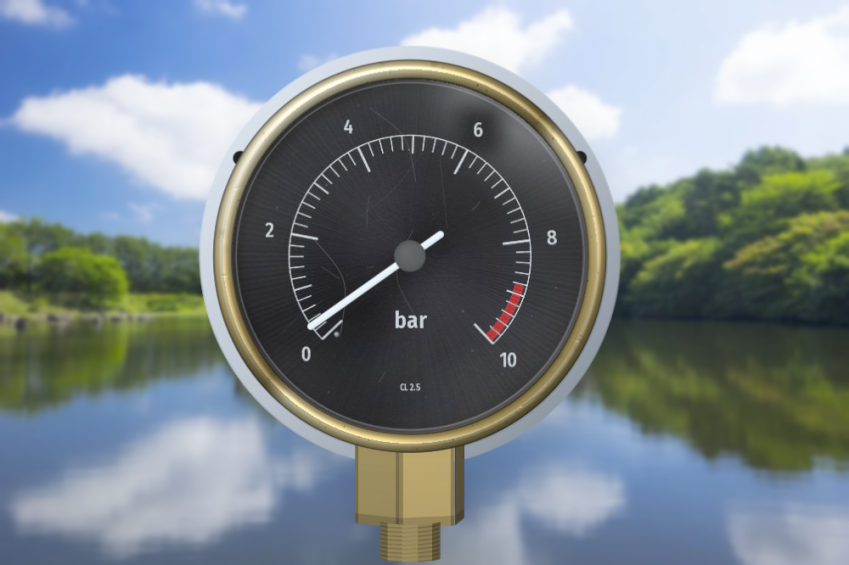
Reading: value=0.3 unit=bar
